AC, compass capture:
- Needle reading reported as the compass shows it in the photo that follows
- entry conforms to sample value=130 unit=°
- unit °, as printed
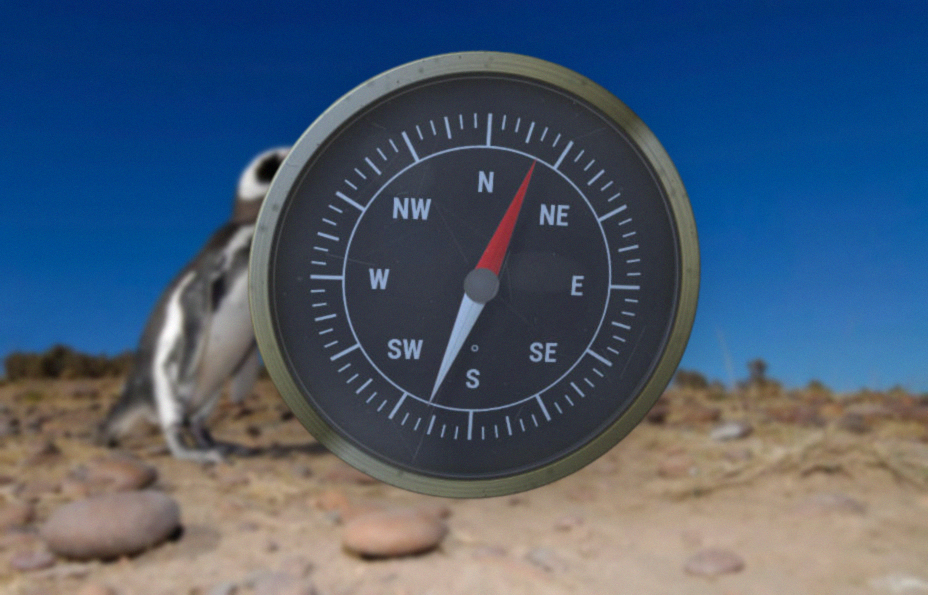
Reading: value=20 unit=°
